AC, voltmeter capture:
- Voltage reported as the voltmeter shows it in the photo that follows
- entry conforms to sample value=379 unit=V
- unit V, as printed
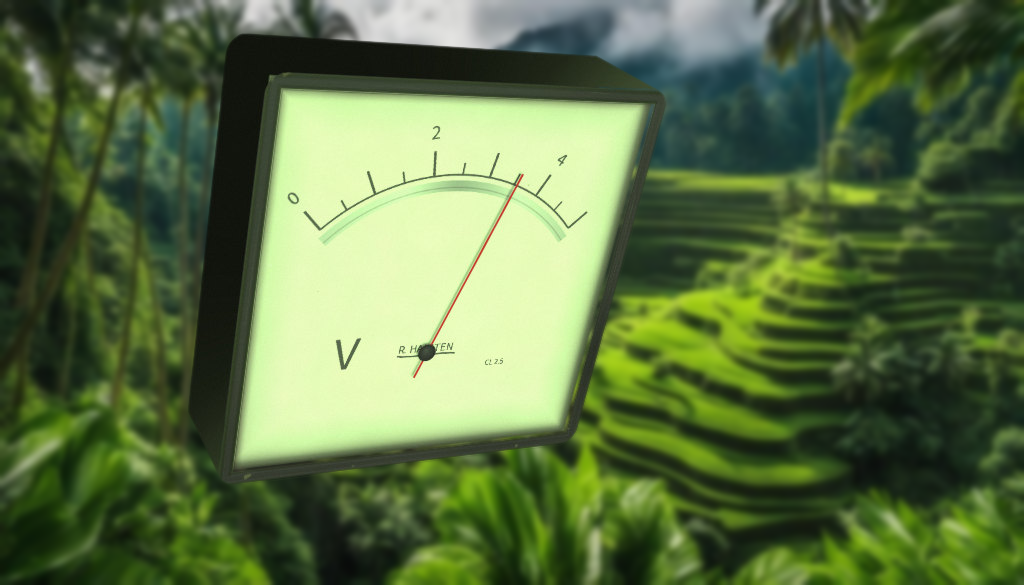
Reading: value=3.5 unit=V
